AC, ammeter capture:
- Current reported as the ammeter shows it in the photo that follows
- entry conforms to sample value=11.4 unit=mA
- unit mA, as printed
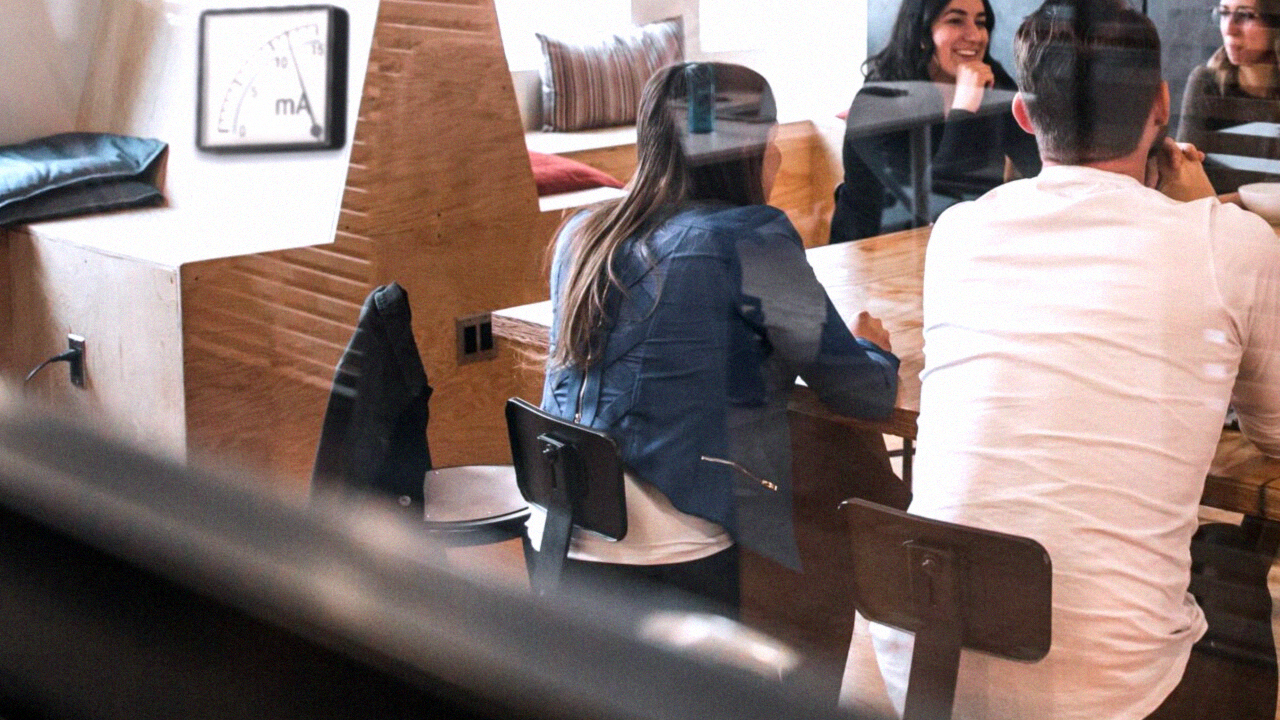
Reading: value=12 unit=mA
